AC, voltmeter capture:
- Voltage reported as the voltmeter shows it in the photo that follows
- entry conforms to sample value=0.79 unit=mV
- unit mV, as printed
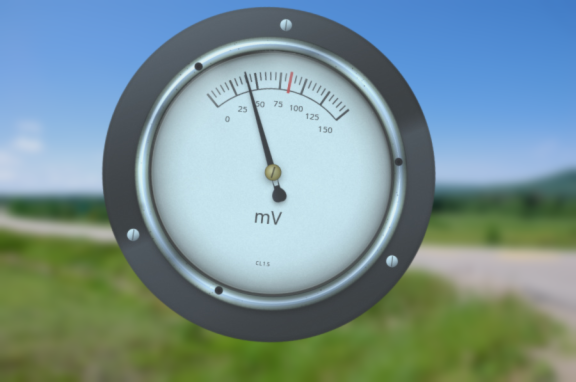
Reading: value=40 unit=mV
